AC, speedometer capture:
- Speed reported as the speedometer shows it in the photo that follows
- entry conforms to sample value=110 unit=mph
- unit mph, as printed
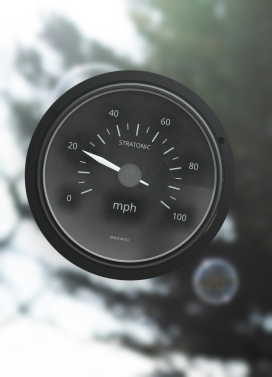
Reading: value=20 unit=mph
